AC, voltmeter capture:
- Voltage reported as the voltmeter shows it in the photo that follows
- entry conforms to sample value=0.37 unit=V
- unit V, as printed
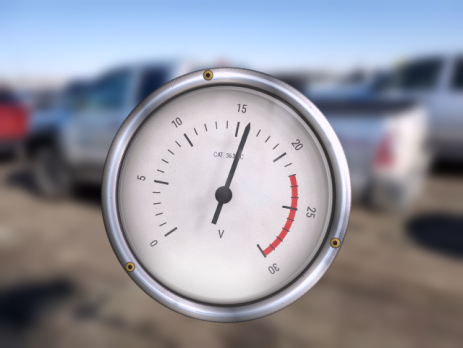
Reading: value=16 unit=V
